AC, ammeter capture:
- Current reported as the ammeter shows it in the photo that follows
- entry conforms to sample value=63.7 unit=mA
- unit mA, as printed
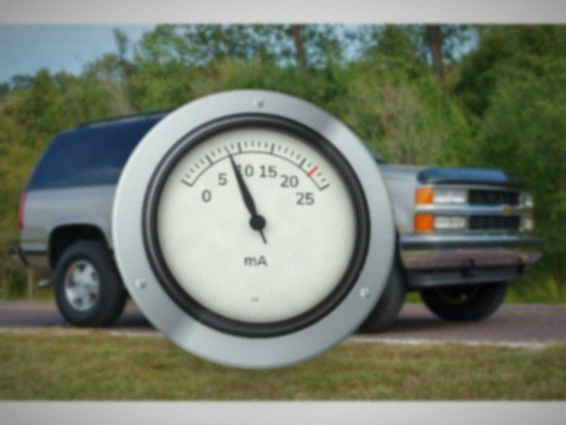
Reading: value=8 unit=mA
